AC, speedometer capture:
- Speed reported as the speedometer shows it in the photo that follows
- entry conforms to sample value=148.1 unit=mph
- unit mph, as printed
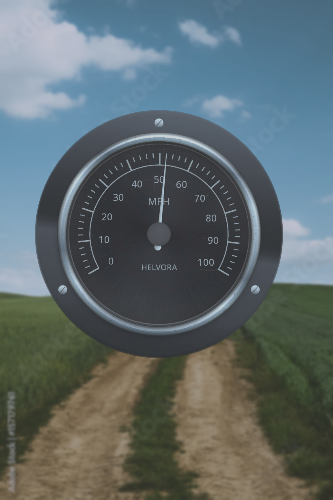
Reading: value=52 unit=mph
